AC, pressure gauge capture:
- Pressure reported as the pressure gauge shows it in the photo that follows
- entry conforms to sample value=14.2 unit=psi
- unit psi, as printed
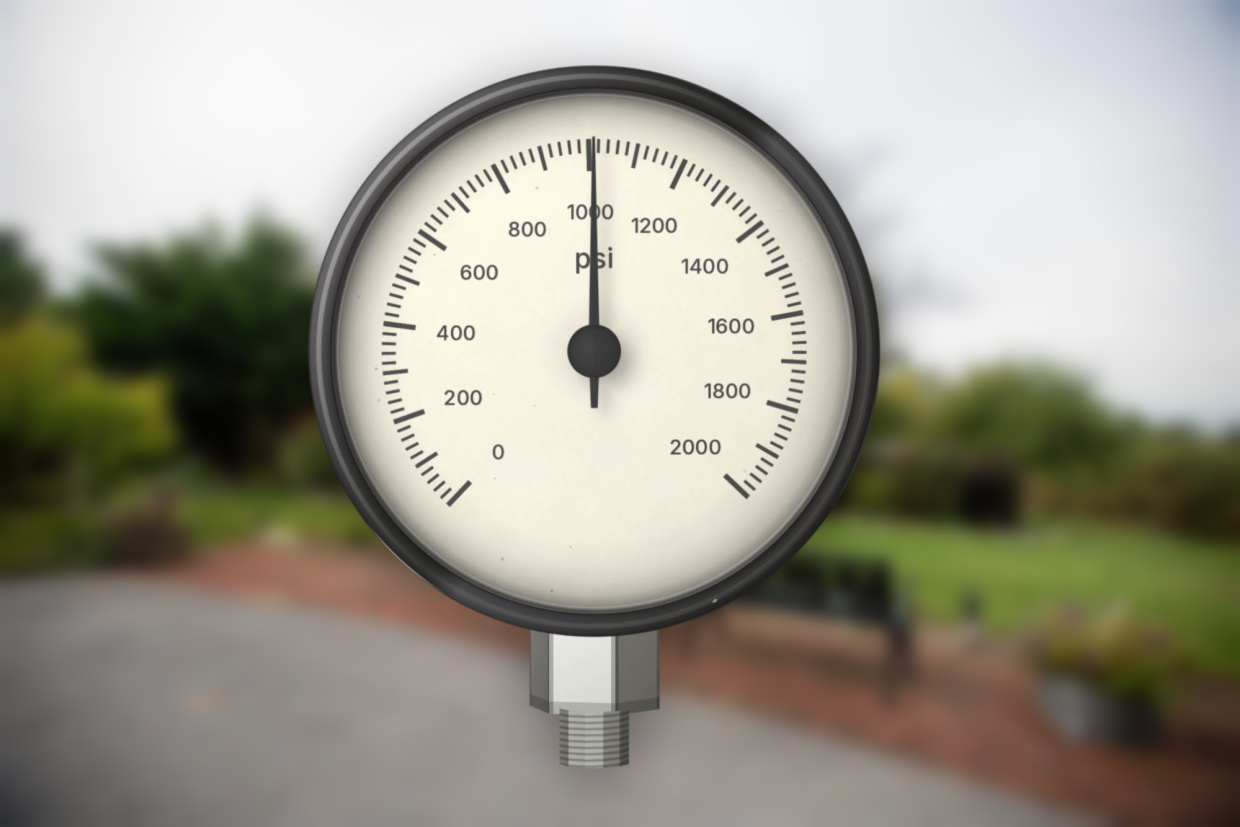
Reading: value=1010 unit=psi
